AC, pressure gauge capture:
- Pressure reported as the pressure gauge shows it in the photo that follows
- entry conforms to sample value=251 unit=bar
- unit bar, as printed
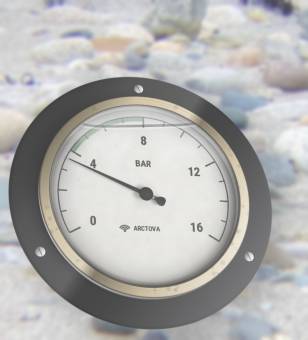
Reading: value=3.5 unit=bar
